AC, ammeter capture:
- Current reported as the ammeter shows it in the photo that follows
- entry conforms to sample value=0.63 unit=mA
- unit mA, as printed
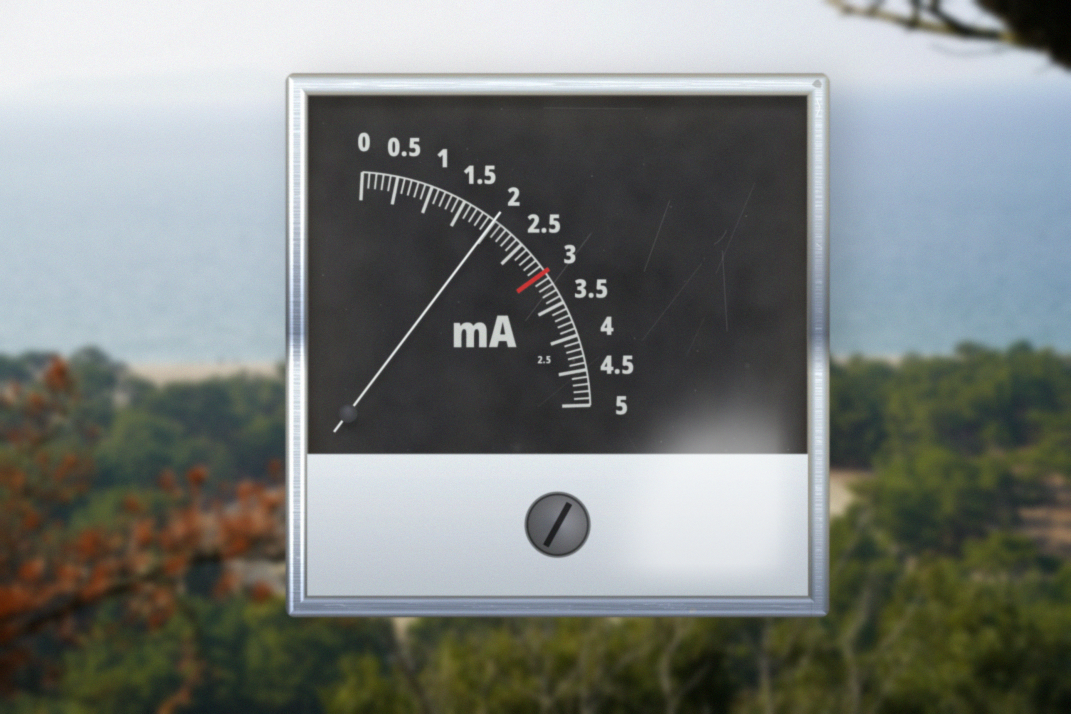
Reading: value=2 unit=mA
